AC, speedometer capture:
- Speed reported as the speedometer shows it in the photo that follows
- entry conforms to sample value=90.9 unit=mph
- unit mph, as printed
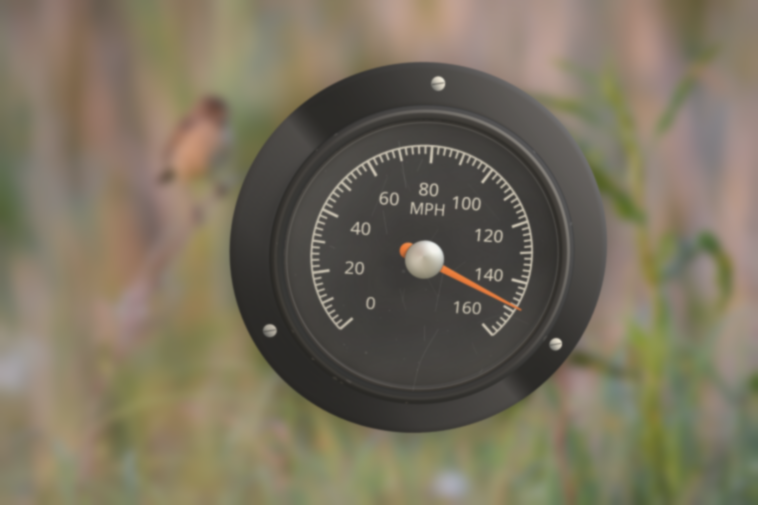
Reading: value=148 unit=mph
